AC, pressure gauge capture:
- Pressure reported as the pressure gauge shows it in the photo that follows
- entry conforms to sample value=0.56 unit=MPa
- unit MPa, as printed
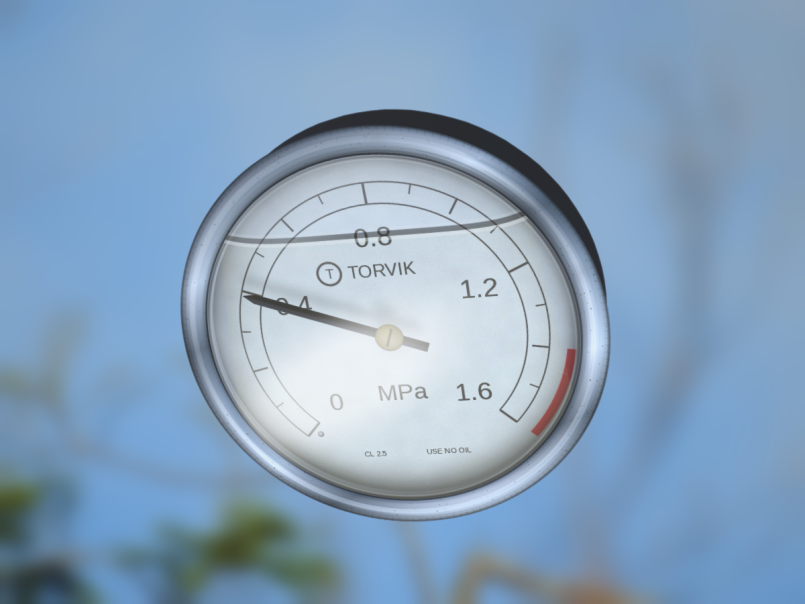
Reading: value=0.4 unit=MPa
